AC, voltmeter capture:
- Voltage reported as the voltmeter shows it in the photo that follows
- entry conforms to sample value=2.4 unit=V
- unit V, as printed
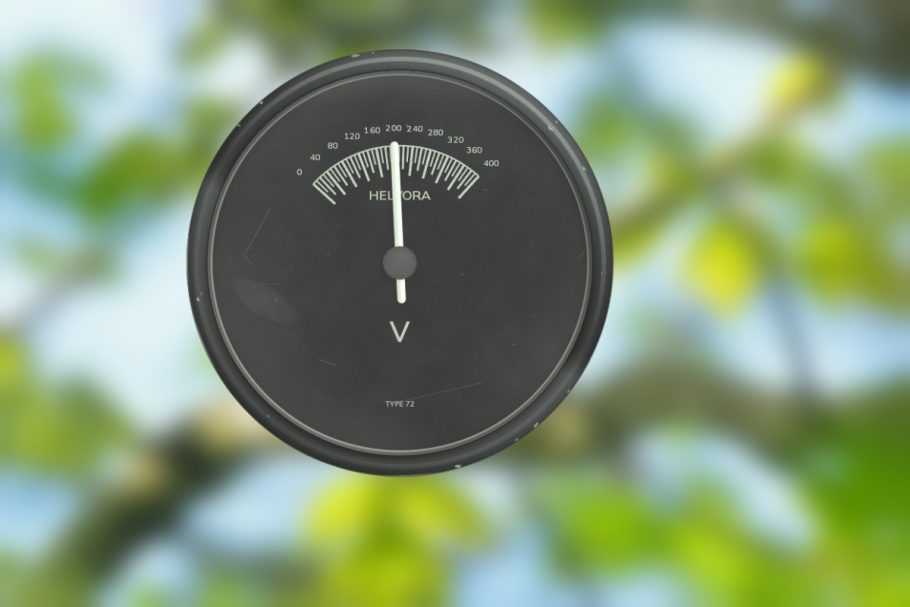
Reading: value=200 unit=V
